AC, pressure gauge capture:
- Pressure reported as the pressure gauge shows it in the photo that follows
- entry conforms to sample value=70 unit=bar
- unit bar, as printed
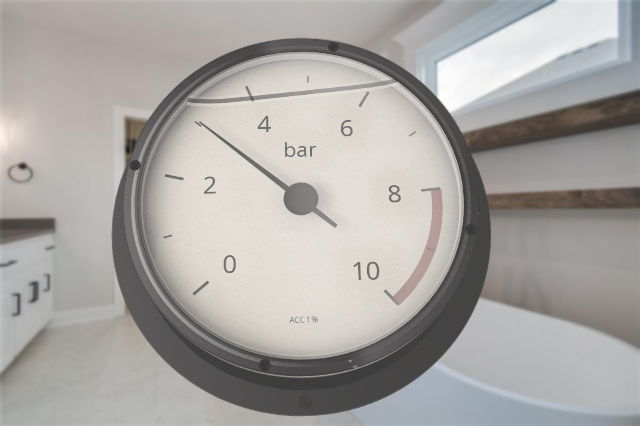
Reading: value=3 unit=bar
